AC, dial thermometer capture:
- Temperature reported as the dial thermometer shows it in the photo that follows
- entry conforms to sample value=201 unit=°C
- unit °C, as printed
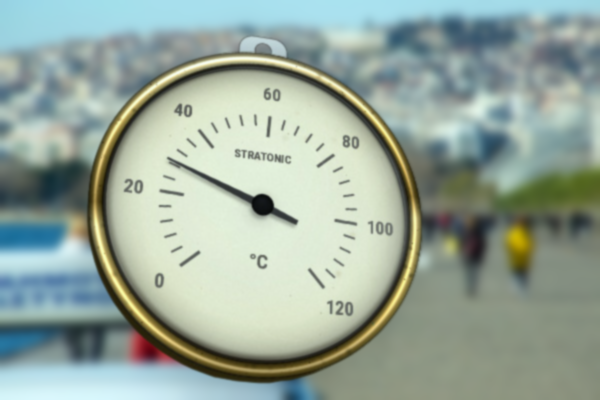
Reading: value=28 unit=°C
